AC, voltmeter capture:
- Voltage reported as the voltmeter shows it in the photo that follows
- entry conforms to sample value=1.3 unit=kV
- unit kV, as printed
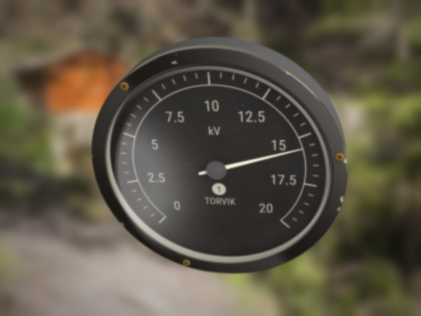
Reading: value=15.5 unit=kV
